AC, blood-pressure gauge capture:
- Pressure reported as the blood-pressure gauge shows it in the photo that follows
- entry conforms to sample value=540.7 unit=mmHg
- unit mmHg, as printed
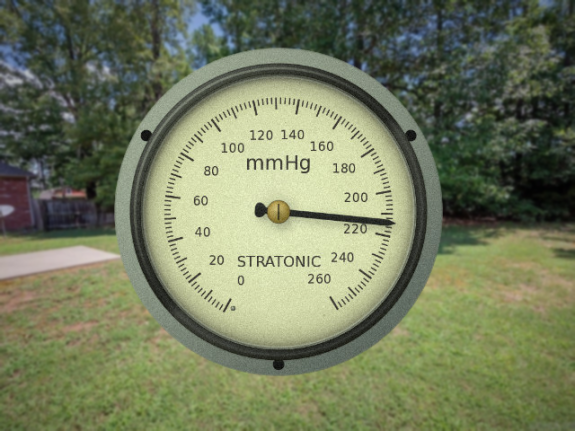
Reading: value=214 unit=mmHg
